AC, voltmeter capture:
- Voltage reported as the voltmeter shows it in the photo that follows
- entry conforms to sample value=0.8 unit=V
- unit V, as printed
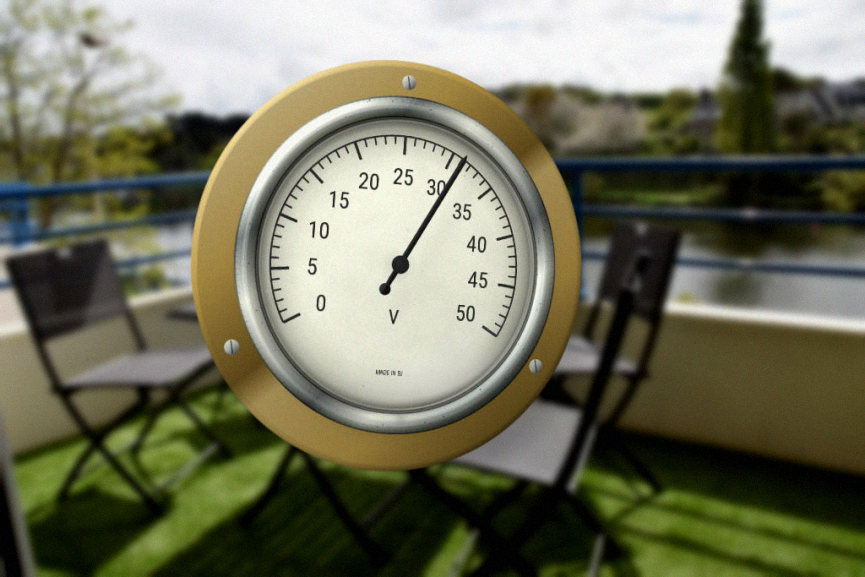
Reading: value=31 unit=V
